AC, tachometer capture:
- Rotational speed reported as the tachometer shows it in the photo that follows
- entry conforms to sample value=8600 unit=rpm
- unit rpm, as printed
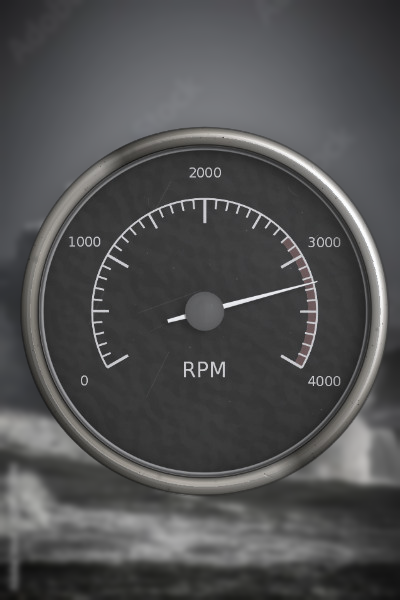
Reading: value=3250 unit=rpm
